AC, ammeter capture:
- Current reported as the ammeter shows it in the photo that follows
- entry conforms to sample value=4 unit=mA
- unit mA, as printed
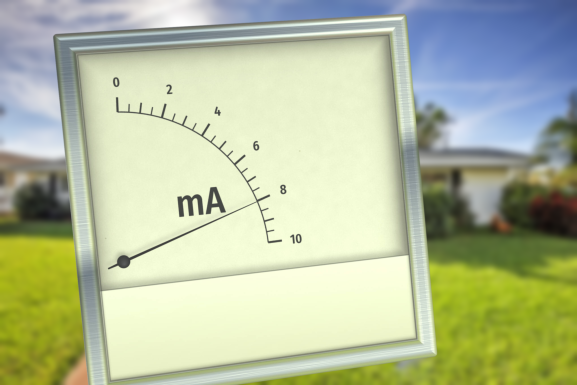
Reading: value=8 unit=mA
